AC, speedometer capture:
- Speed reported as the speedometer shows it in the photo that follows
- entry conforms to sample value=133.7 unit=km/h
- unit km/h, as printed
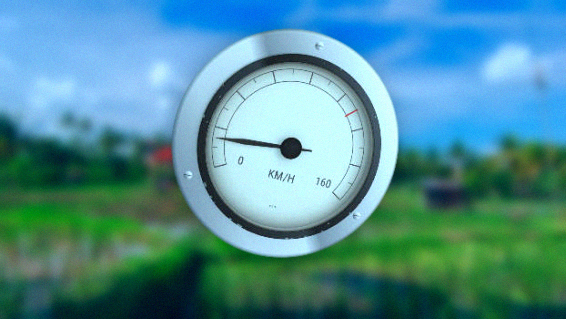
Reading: value=15 unit=km/h
